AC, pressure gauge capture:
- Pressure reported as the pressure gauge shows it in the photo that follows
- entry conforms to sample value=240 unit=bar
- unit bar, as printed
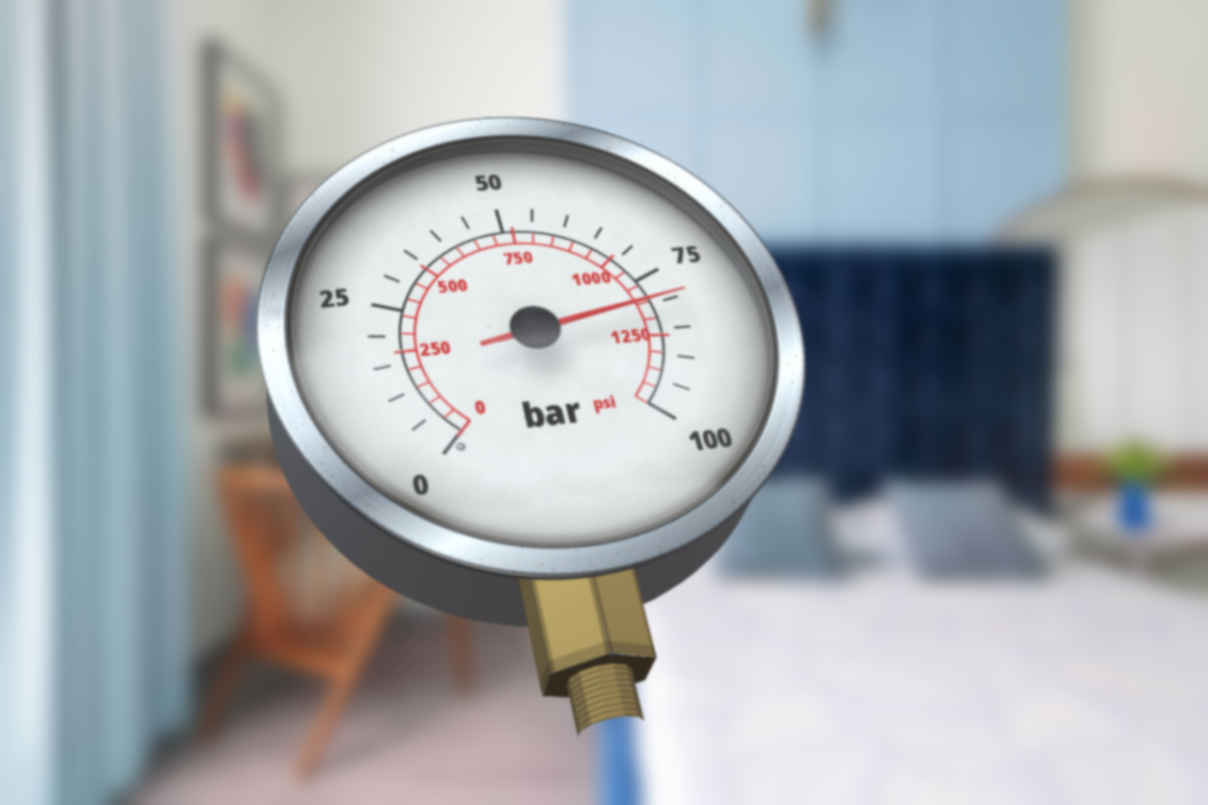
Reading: value=80 unit=bar
